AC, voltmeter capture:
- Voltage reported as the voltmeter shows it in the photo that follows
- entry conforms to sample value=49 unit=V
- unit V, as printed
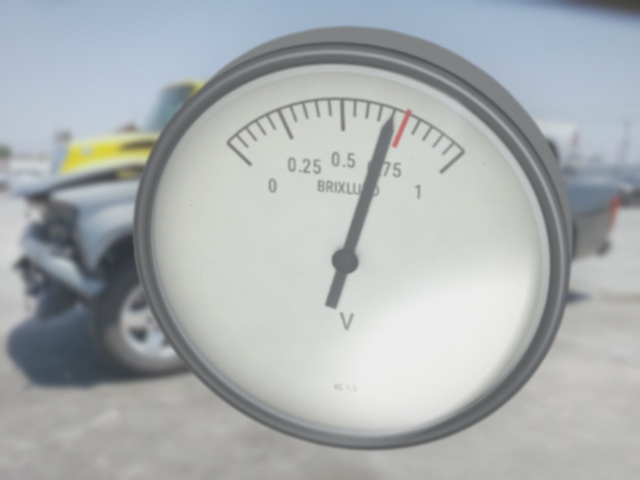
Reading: value=0.7 unit=V
